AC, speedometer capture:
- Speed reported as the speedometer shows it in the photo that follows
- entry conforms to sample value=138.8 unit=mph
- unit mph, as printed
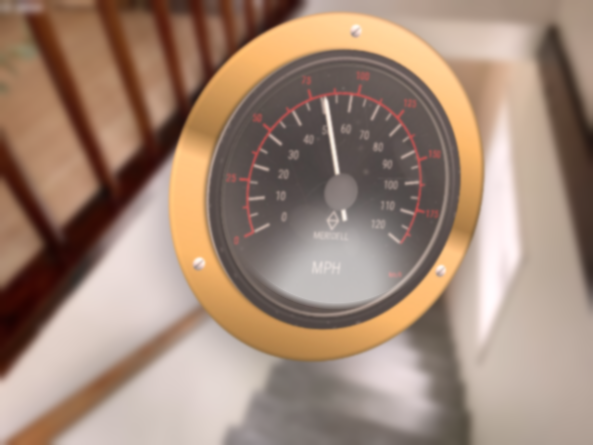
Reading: value=50 unit=mph
